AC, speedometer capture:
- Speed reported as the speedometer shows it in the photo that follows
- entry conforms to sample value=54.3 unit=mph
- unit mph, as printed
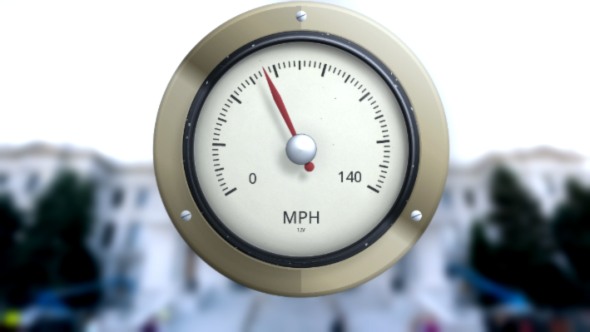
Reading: value=56 unit=mph
